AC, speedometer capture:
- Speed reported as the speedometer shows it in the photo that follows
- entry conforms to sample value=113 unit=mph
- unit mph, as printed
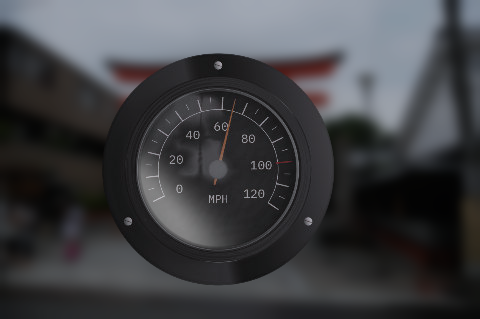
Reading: value=65 unit=mph
